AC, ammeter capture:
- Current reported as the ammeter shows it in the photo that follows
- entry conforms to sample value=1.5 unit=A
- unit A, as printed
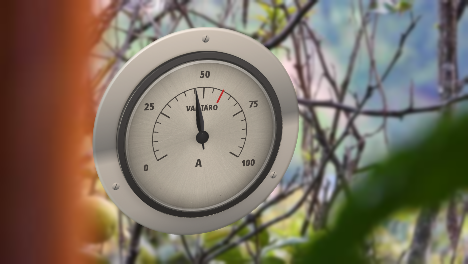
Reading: value=45 unit=A
